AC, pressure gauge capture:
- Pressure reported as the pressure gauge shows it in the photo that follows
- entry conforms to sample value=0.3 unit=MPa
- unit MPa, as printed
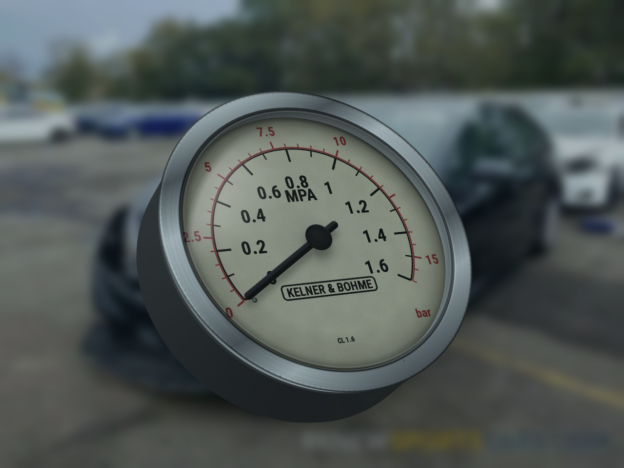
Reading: value=0 unit=MPa
